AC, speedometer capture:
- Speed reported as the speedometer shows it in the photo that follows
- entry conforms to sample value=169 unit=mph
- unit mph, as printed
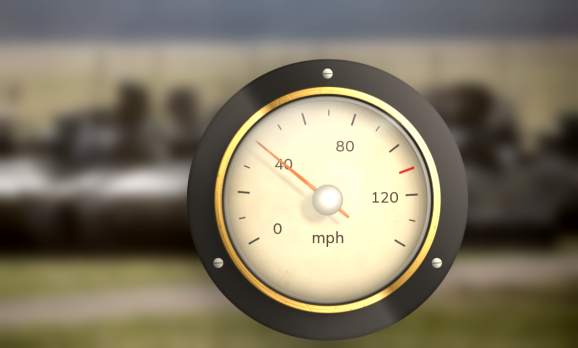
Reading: value=40 unit=mph
